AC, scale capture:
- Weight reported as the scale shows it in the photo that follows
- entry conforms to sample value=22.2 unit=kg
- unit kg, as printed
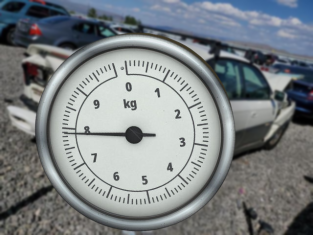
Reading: value=7.9 unit=kg
